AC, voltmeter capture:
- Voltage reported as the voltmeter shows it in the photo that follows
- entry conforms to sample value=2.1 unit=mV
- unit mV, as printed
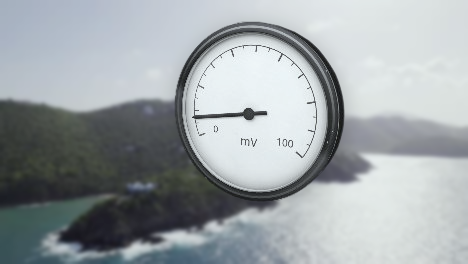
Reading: value=7.5 unit=mV
